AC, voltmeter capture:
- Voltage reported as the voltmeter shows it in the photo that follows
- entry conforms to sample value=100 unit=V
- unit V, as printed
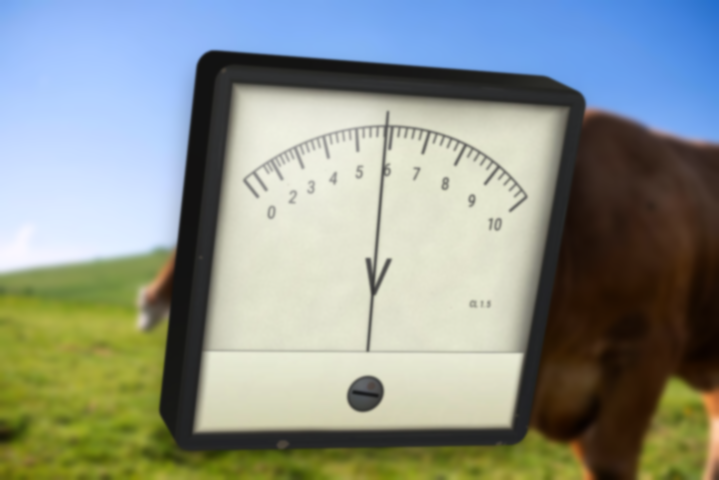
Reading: value=5.8 unit=V
